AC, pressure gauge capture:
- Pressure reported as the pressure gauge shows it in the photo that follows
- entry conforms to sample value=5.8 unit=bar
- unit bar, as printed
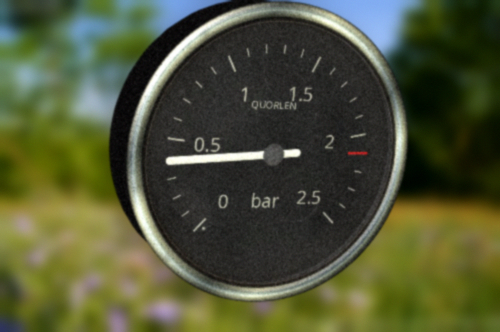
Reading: value=0.4 unit=bar
